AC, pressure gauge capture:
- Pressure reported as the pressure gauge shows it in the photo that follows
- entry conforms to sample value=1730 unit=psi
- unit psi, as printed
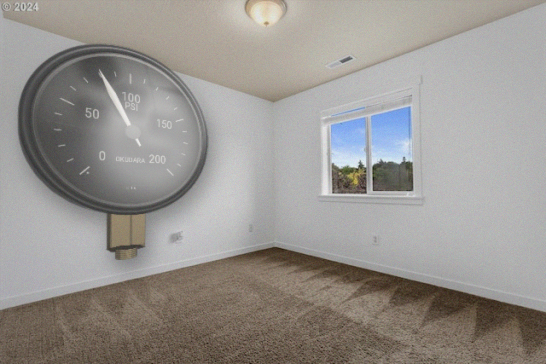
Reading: value=80 unit=psi
